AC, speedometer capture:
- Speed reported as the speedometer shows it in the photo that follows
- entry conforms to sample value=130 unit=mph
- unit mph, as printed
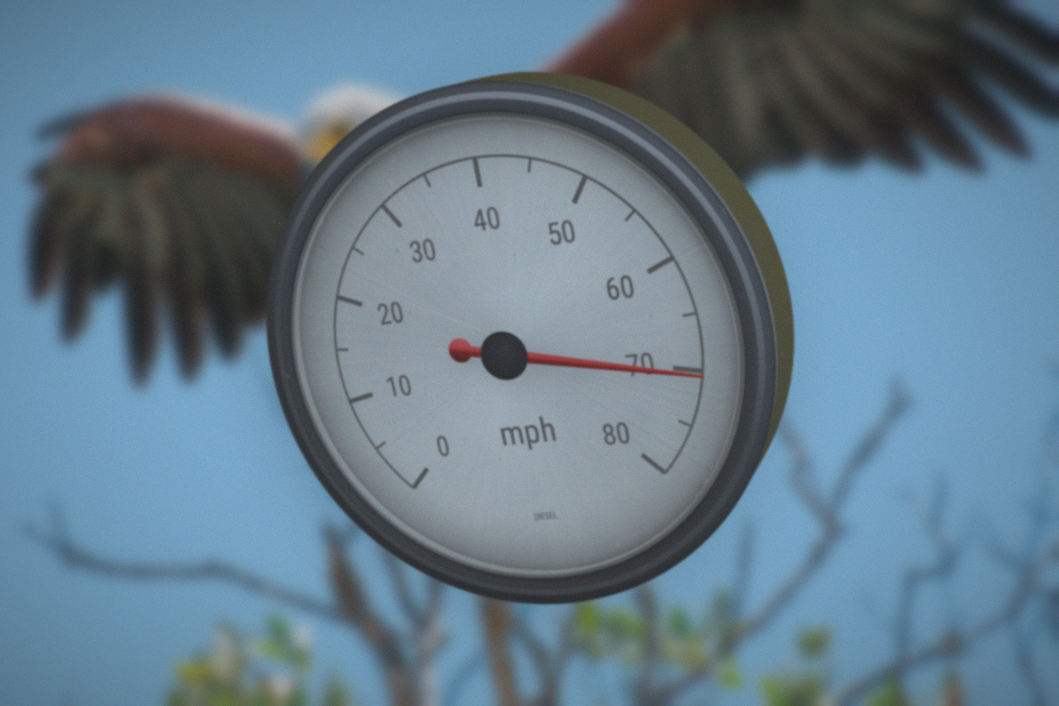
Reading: value=70 unit=mph
